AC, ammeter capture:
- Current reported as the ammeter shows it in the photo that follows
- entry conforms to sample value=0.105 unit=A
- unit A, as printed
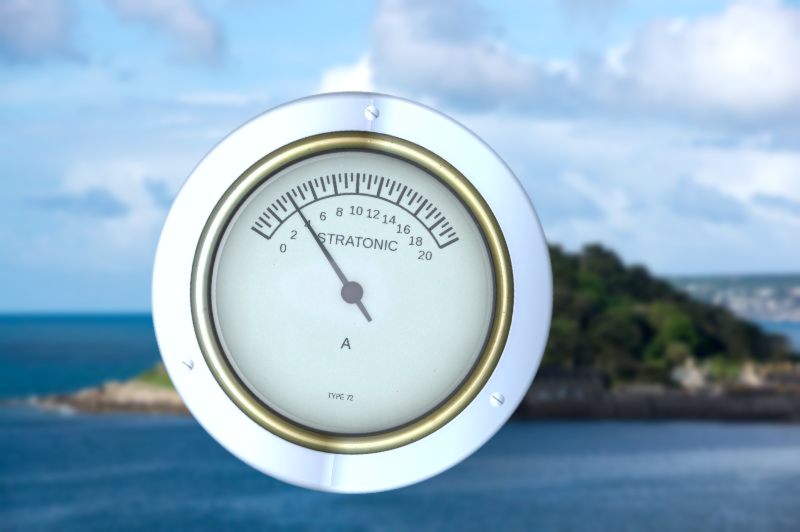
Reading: value=4 unit=A
